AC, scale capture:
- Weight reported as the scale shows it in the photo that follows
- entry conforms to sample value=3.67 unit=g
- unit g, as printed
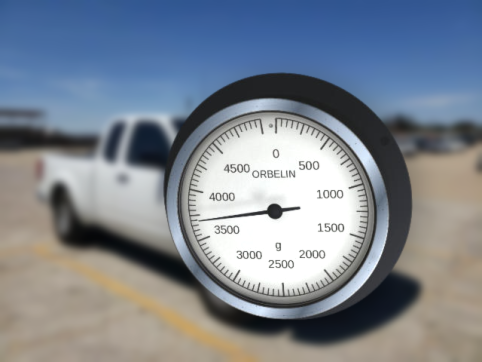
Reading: value=3700 unit=g
